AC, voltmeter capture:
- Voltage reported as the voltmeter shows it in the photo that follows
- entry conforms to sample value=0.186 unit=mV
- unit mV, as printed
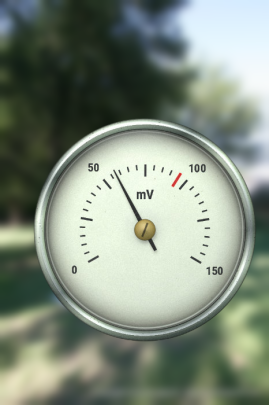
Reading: value=57.5 unit=mV
